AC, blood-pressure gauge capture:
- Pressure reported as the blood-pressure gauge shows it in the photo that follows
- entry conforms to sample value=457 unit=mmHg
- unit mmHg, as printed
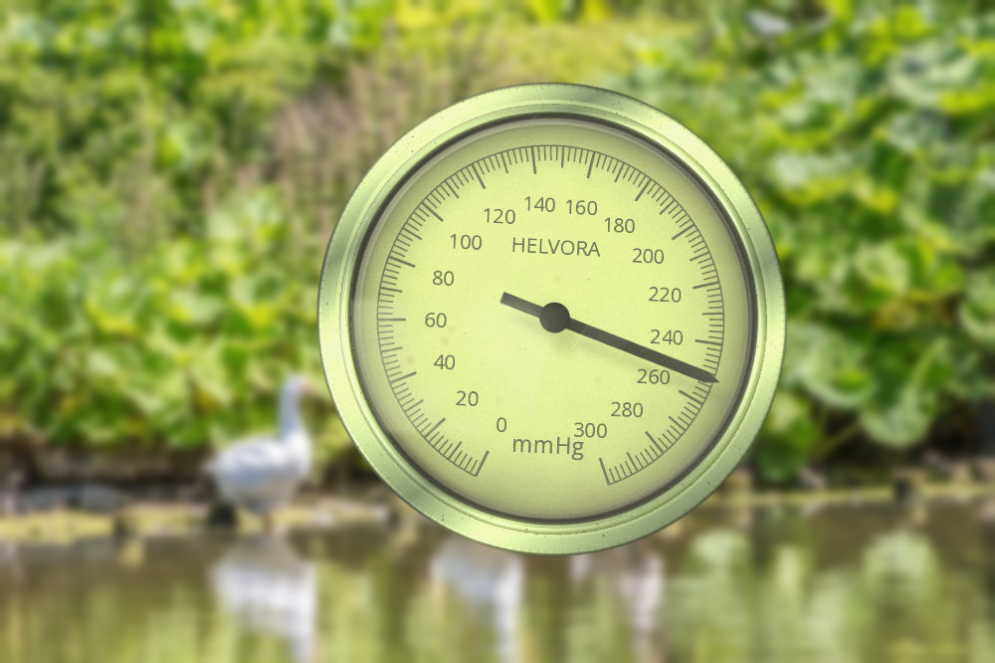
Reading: value=252 unit=mmHg
